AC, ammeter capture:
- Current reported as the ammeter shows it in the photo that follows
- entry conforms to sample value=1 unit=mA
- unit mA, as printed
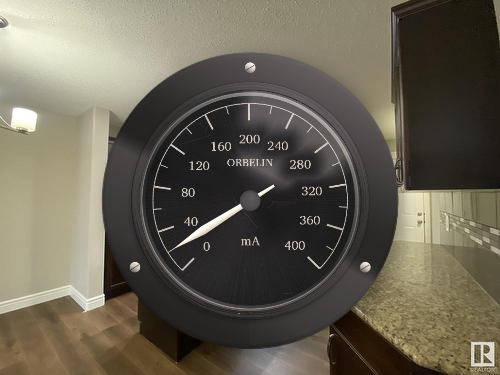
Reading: value=20 unit=mA
